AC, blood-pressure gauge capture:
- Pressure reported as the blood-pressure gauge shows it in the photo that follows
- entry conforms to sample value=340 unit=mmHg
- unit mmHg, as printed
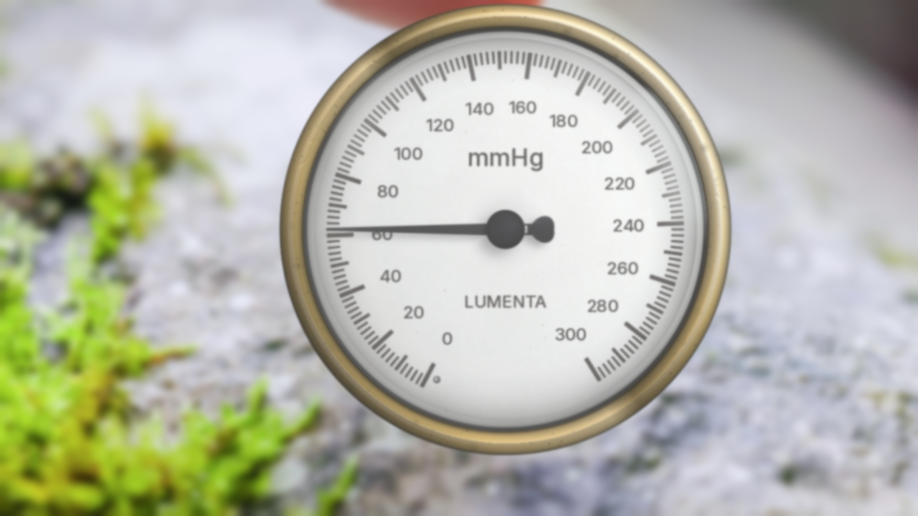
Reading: value=62 unit=mmHg
